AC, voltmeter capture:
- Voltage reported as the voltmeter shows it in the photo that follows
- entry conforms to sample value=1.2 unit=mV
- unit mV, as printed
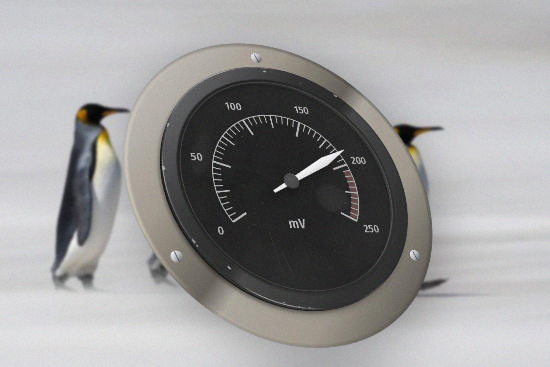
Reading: value=190 unit=mV
